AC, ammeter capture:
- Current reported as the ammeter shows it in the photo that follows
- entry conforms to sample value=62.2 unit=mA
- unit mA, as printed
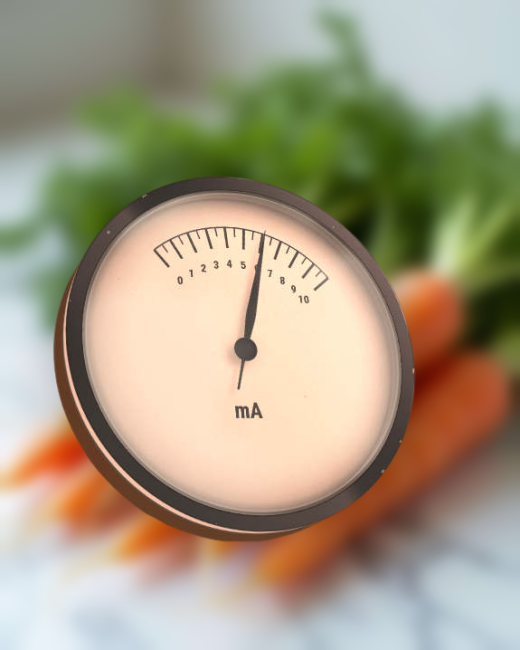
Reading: value=6 unit=mA
